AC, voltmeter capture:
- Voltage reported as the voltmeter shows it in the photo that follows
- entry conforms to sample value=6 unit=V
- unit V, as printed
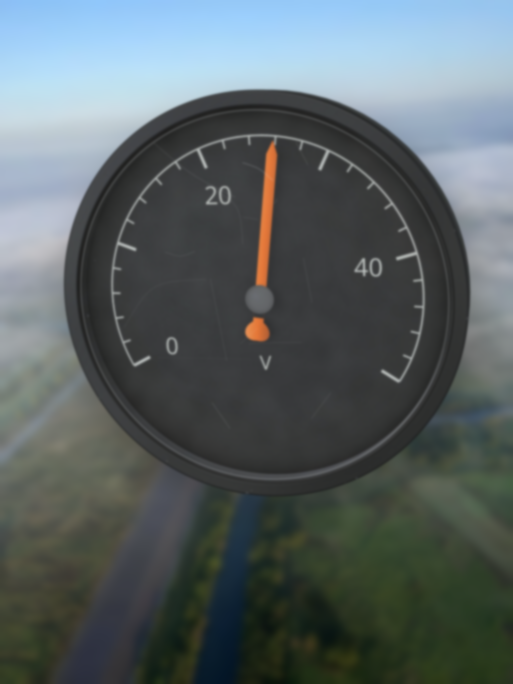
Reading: value=26 unit=V
